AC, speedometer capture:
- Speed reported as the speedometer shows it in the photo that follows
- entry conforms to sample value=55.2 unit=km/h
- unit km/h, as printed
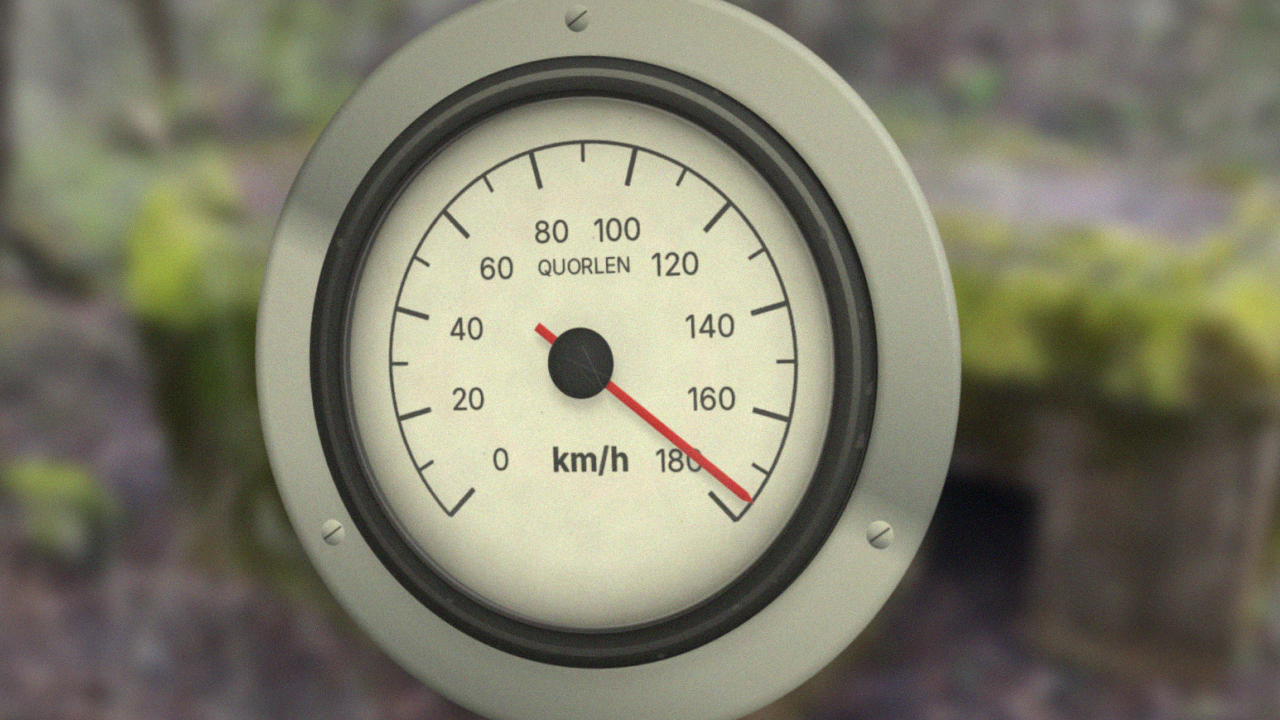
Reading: value=175 unit=km/h
